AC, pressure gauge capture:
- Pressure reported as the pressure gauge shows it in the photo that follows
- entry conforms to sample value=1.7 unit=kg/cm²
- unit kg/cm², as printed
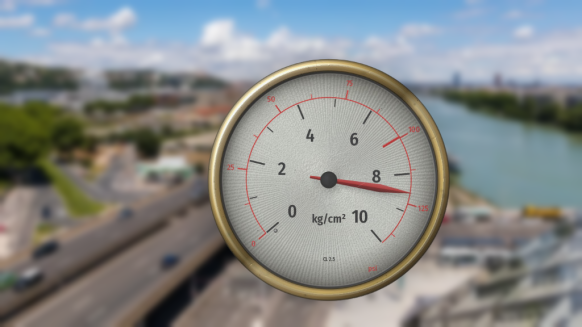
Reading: value=8.5 unit=kg/cm²
